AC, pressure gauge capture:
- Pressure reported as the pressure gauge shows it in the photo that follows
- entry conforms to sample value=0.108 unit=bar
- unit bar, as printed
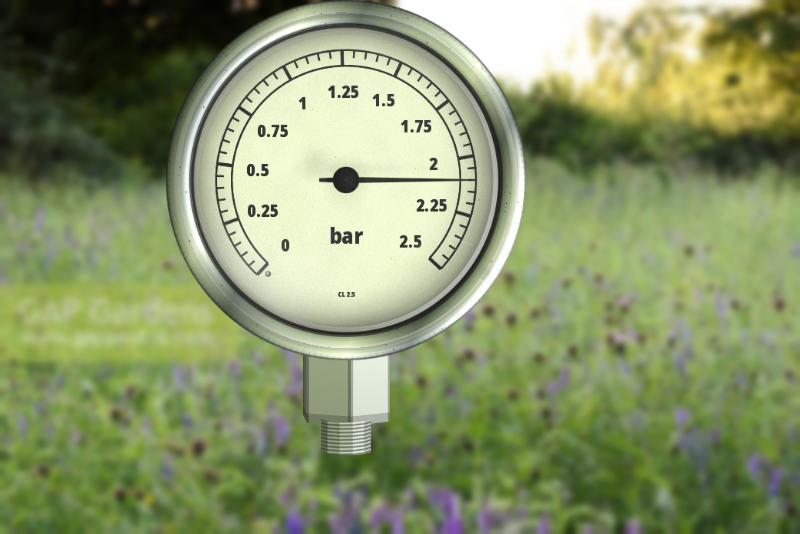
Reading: value=2.1 unit=bar
